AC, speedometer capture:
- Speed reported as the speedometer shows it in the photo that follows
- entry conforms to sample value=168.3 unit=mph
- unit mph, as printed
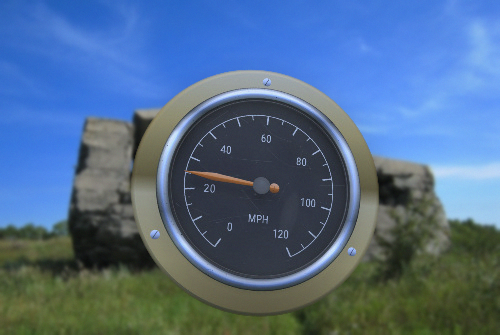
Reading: value=25 unit=mph
